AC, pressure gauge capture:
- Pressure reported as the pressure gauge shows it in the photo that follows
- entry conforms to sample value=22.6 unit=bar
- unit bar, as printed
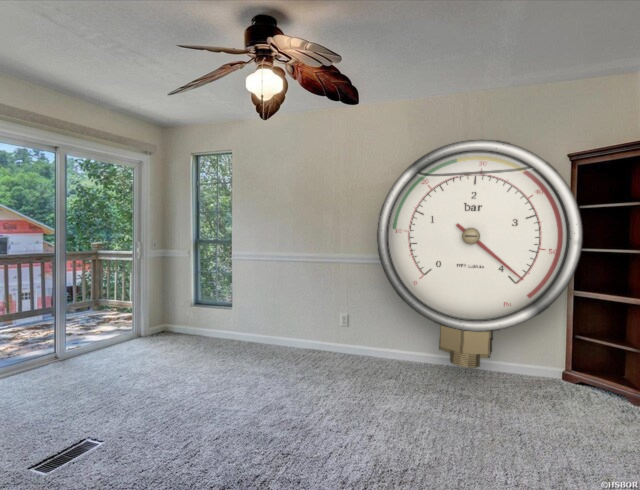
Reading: value=3.9 unit=bar
